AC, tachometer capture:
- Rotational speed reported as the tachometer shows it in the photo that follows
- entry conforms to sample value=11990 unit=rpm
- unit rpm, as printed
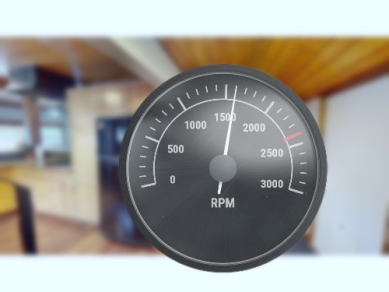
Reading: value=1600 unit=rpm
